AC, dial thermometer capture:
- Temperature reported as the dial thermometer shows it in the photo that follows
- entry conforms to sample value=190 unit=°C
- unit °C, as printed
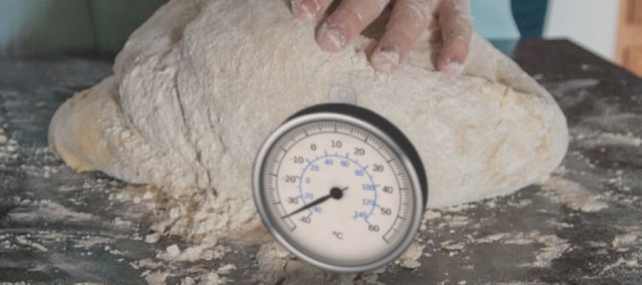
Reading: value=-35 unit=°C
